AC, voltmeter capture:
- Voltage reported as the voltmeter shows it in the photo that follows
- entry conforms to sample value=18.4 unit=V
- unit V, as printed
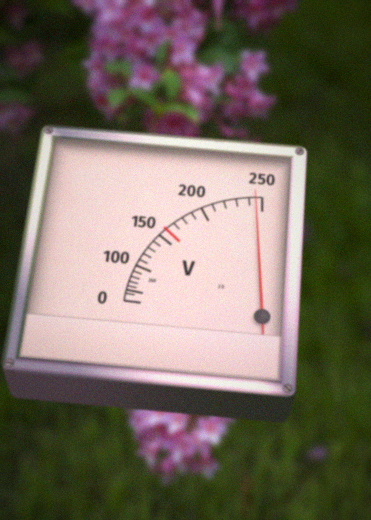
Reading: value=245 unit=V
